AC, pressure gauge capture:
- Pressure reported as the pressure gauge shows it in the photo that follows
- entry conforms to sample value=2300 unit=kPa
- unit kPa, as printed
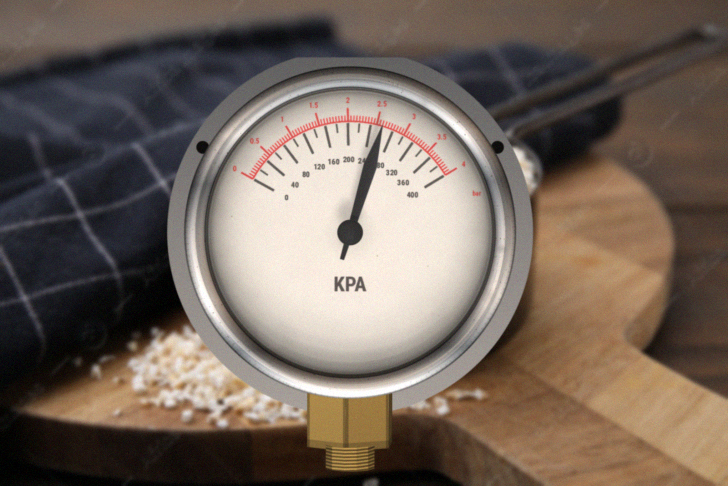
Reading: value=260 unit=kPa
